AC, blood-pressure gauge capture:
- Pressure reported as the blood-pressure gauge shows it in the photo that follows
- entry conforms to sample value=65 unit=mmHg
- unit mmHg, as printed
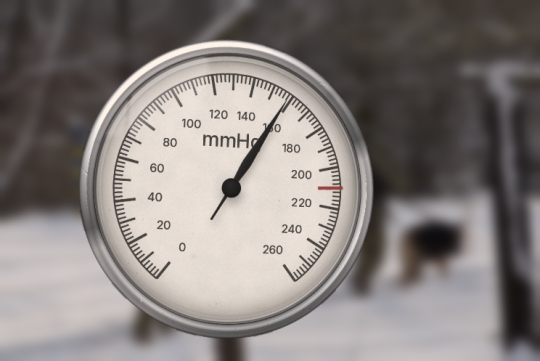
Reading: value=158 unit=mmHg
